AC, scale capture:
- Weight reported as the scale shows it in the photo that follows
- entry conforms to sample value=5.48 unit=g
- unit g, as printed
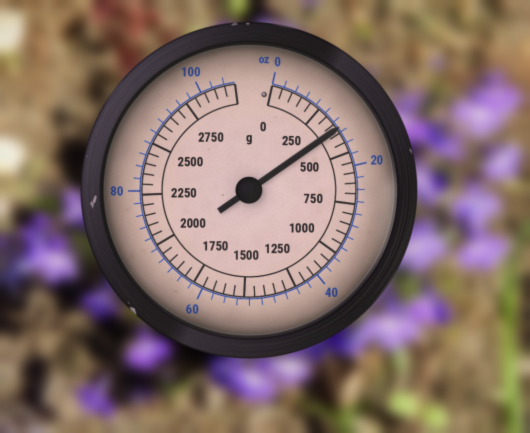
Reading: value=375 unit=g
